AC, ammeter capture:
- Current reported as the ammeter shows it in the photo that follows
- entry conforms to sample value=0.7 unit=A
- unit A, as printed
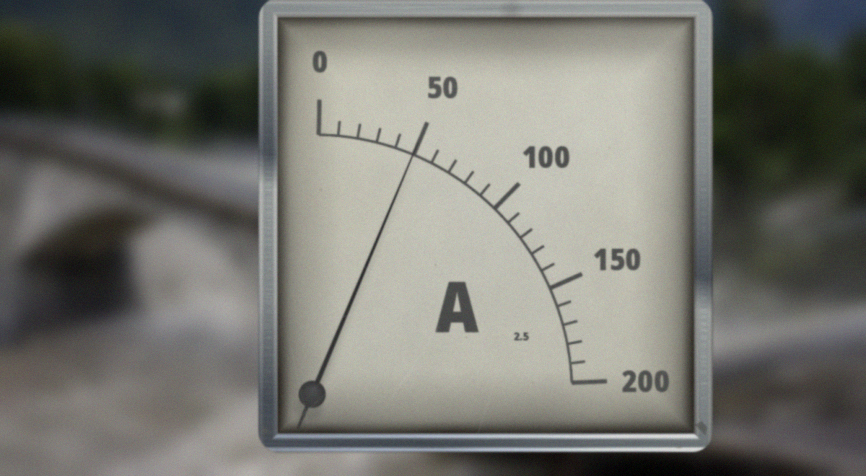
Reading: value=50 unit=A
